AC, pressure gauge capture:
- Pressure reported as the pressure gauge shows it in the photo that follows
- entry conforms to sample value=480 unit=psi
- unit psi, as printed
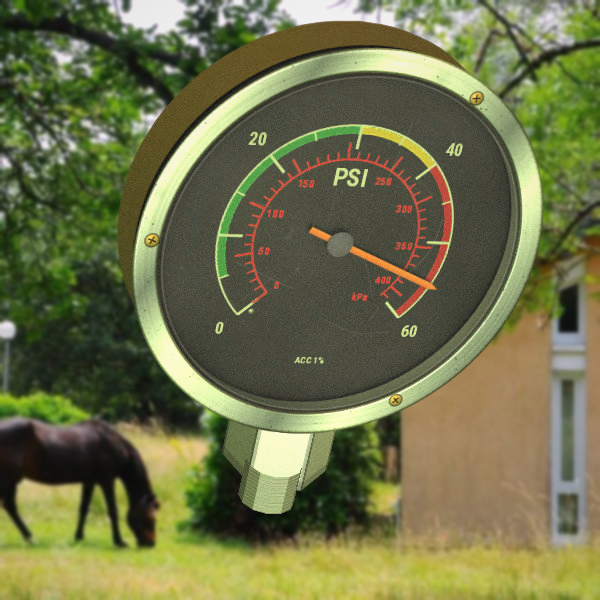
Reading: value=55 unit=psi
